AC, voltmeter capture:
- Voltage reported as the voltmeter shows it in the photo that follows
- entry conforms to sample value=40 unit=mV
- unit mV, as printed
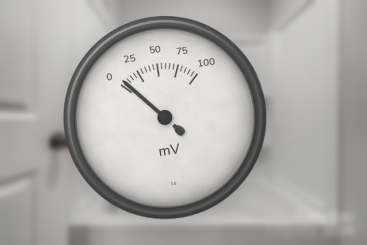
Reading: value=5 unit=mV
